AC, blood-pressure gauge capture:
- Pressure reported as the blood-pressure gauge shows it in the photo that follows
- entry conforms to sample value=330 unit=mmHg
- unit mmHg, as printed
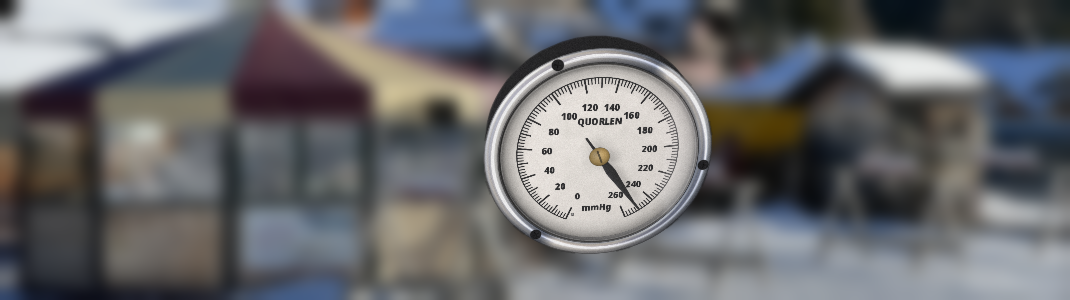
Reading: value=250 unit=mmHg
